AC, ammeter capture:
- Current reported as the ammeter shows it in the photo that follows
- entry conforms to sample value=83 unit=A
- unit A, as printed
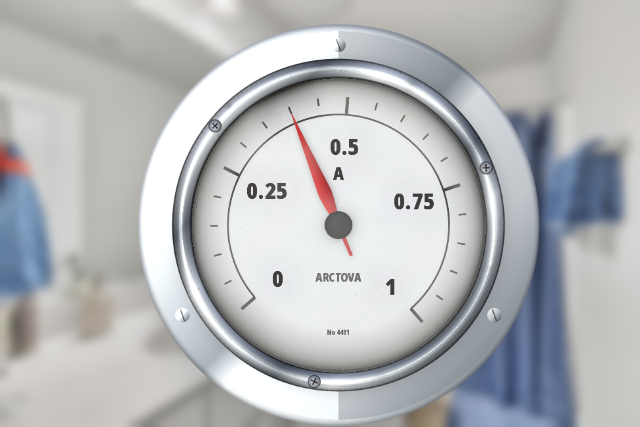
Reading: value=0.4 unit=A
